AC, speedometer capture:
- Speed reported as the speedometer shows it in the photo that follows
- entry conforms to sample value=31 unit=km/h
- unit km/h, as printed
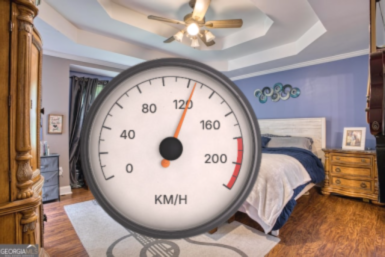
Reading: value=125 unit=km/h
